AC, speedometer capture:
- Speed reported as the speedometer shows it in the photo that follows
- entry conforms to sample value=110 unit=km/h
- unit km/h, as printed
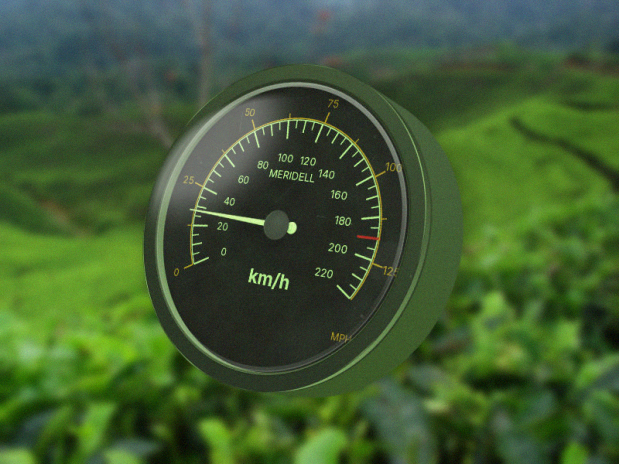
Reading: value=27.5 unit=km/h
